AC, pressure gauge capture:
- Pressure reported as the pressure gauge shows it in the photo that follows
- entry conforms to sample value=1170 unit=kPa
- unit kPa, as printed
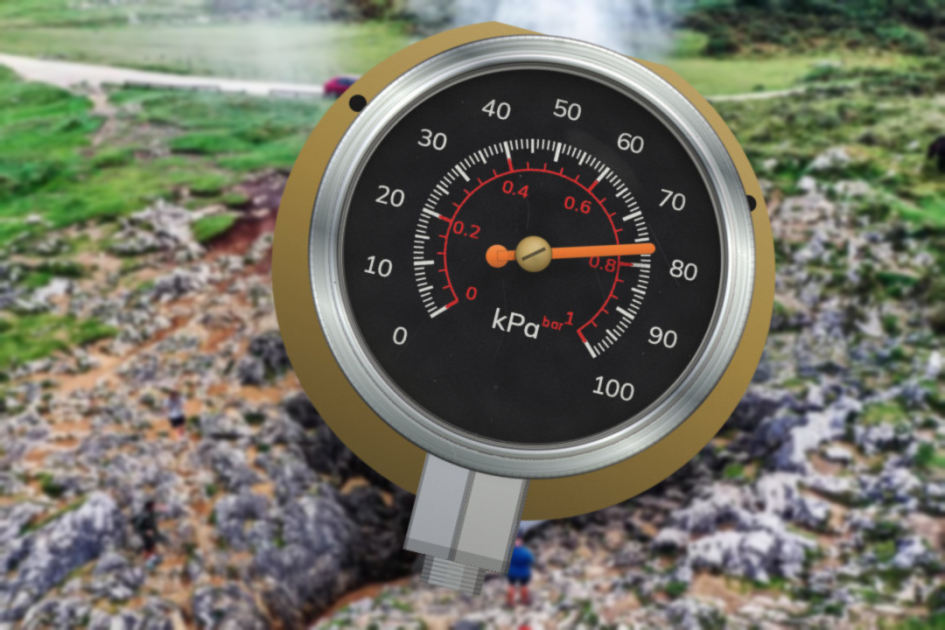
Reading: value=77 unit=kPa
